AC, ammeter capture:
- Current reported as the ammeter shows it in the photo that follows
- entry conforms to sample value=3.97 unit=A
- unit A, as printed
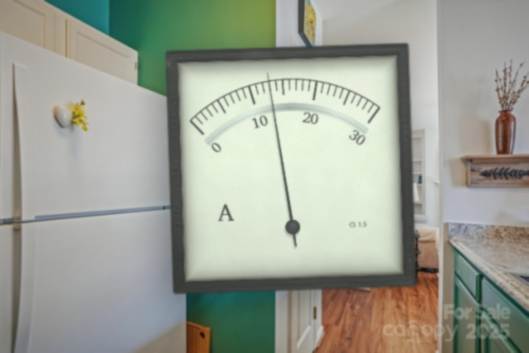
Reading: value=13 unit=A
